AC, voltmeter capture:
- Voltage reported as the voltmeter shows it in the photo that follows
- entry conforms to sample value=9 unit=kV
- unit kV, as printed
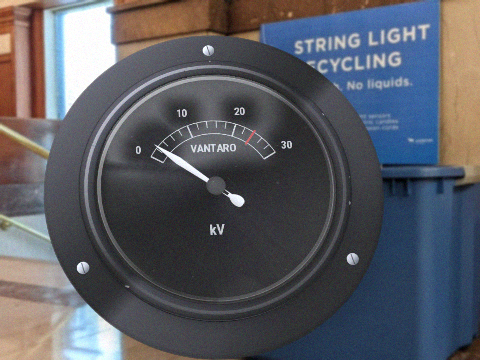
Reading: value=2 unit=kV
